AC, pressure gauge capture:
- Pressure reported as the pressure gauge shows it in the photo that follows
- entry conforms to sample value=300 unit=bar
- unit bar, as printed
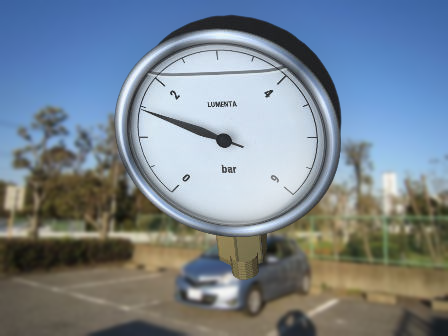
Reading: value=1.5 unit=bar
